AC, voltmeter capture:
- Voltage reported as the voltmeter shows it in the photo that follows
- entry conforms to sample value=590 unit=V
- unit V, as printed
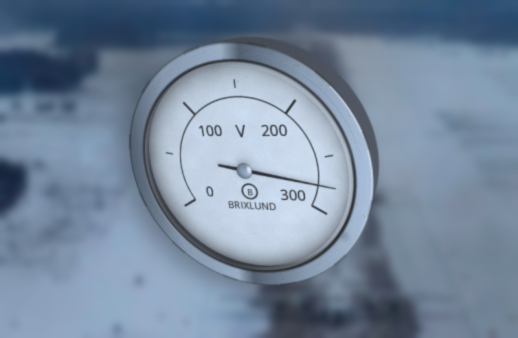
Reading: value=275 unit=V
